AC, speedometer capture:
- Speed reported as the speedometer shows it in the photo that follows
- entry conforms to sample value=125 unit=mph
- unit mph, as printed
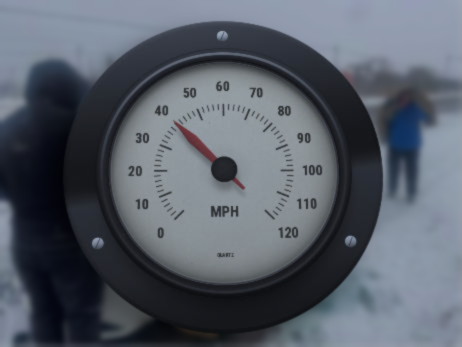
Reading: value=40 unit=mph
